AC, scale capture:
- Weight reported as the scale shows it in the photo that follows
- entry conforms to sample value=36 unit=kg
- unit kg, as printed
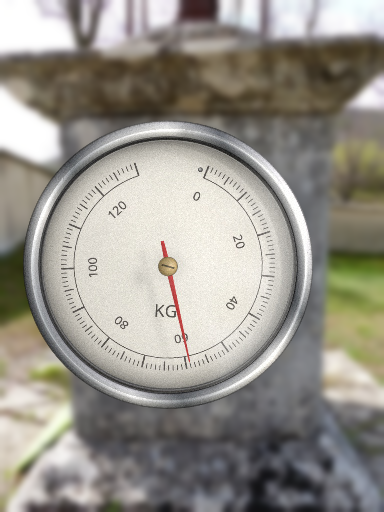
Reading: value=59 unit=kg
